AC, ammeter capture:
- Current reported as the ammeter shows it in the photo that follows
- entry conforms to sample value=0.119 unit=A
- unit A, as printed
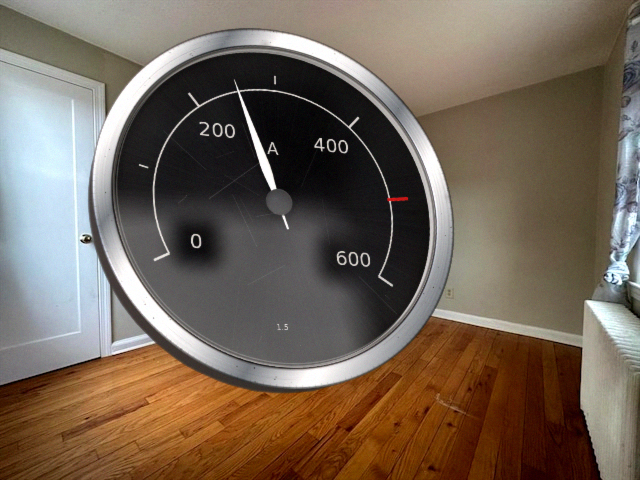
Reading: value=250 unit=A
